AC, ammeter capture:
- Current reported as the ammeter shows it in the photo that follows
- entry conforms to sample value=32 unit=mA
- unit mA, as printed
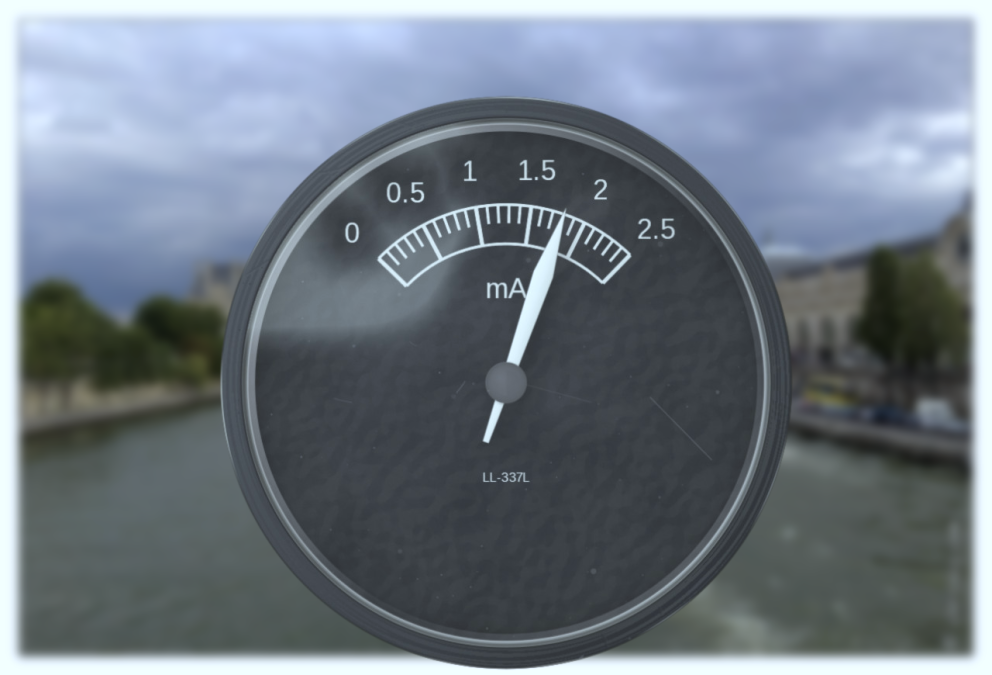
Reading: value=1.8 unit=mA
